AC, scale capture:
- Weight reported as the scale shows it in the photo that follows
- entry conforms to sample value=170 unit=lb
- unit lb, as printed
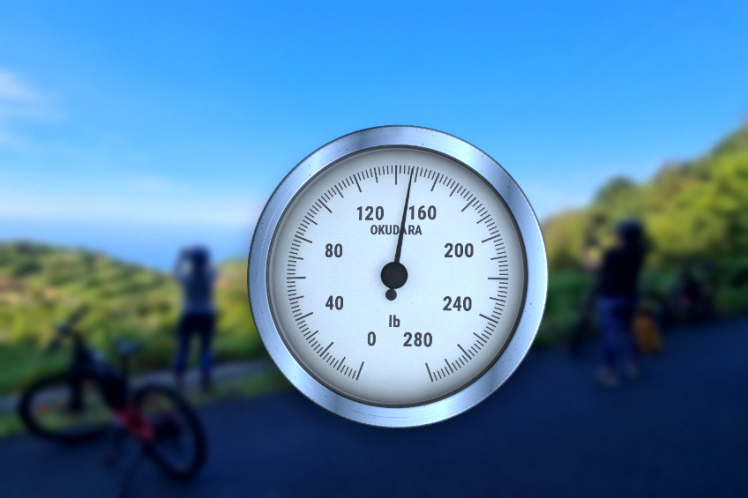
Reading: value=148 unit=lb
